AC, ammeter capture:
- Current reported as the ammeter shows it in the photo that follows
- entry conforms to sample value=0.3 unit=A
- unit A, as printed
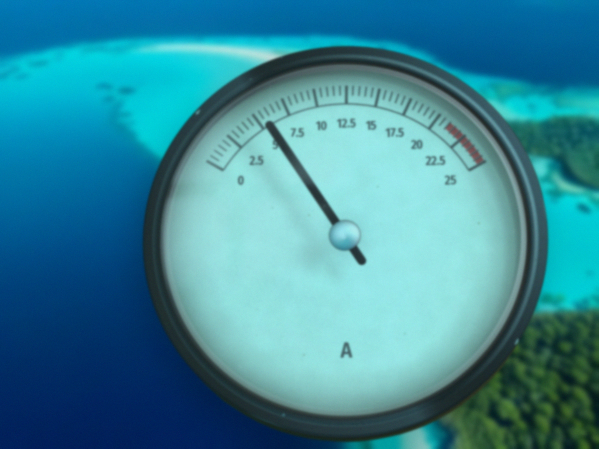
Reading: value=5.5 unit=A
